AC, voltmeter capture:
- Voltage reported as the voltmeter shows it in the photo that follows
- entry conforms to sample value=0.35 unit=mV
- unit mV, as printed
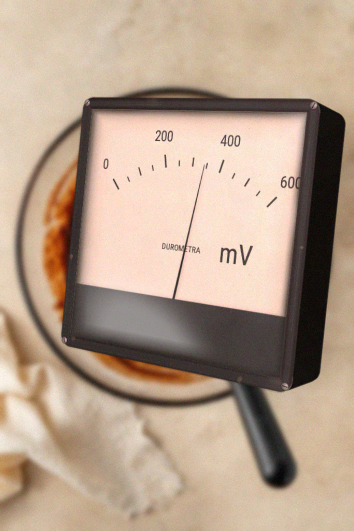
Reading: value=350 unit=mV
